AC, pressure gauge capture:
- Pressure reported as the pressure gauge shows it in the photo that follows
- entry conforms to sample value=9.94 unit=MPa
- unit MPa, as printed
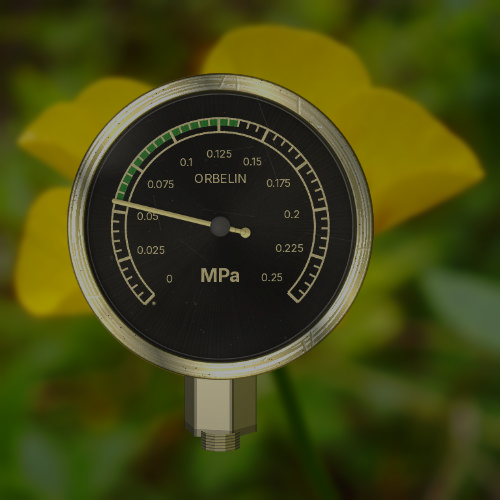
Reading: value=0.055 unit=MPa
